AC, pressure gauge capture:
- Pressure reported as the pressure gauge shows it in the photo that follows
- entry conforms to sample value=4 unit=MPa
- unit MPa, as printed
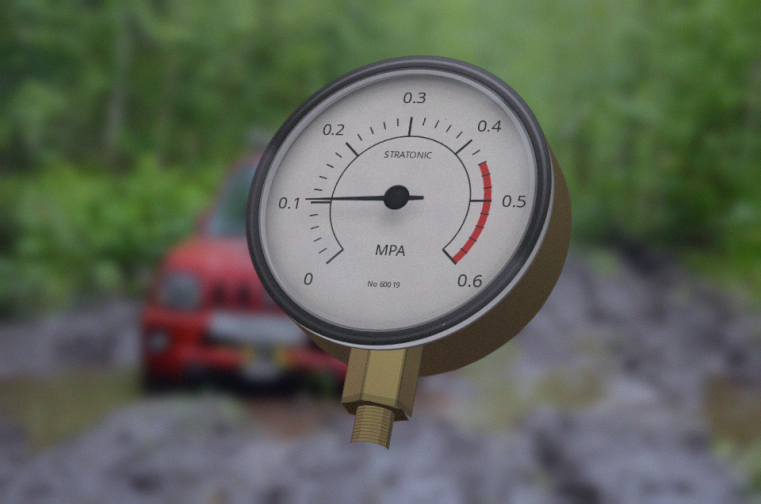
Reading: value=0.1 unit=MPa
